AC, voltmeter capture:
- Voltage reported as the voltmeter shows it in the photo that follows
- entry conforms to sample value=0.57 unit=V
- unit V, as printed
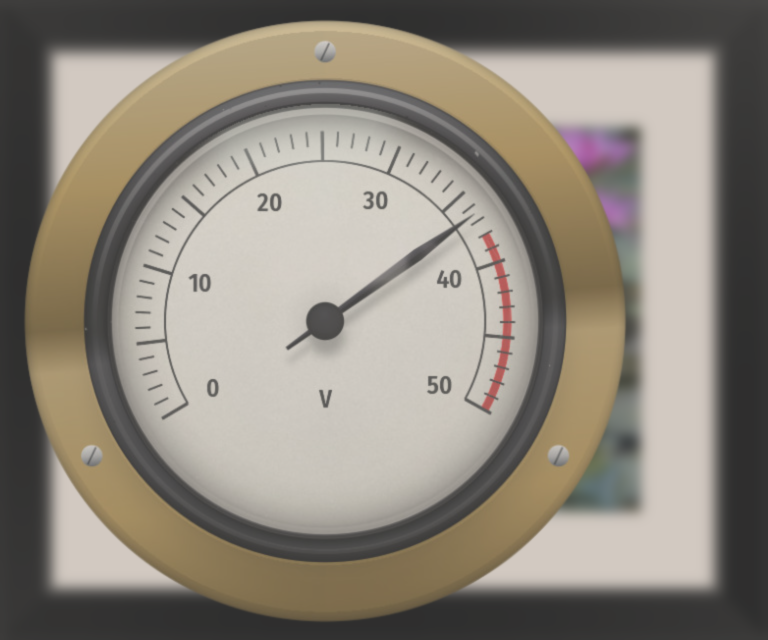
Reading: value=36.5 unit=V
